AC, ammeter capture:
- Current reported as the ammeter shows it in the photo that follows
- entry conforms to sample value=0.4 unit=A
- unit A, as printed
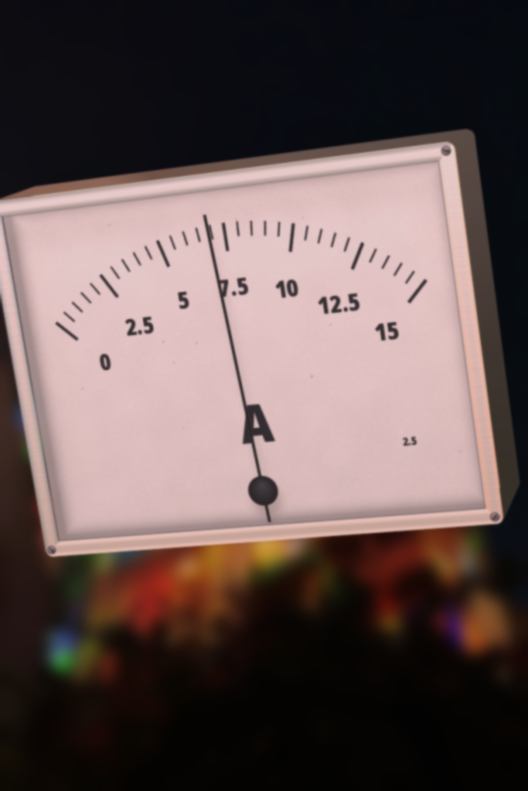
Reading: value=7 unit=A
